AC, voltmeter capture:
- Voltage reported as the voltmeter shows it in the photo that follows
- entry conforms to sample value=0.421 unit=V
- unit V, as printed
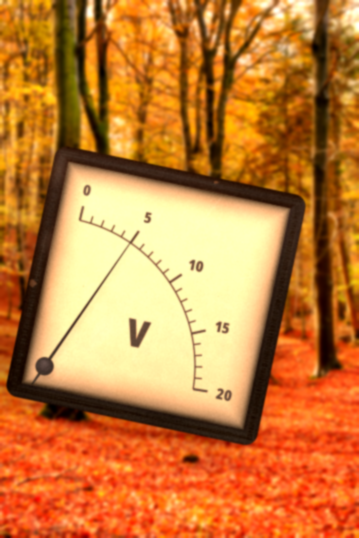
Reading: value=5 unit=V
